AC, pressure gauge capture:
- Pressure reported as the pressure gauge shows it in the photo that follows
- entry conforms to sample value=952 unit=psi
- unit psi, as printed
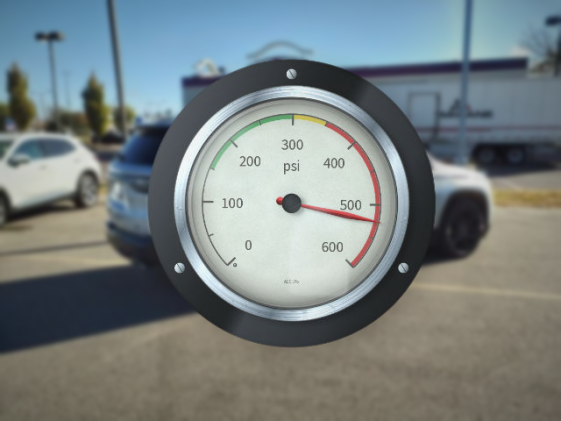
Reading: value=525 unit=psi
